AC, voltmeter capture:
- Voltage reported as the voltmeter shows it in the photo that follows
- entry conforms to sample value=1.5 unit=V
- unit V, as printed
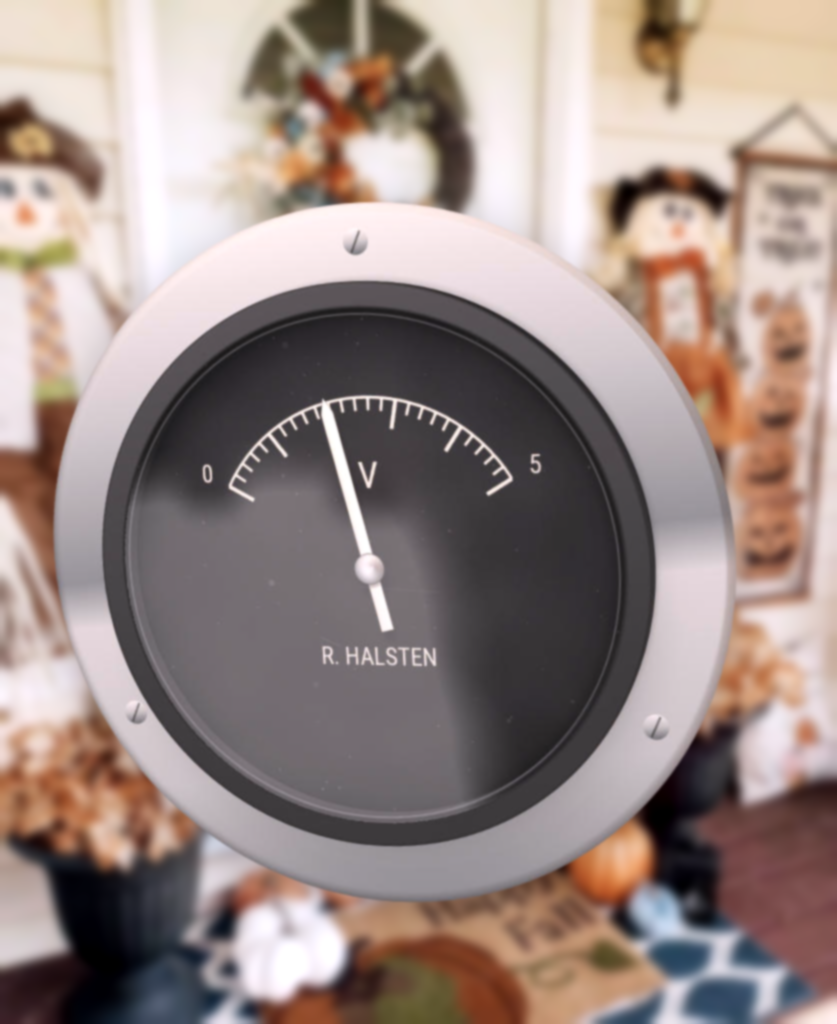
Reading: value=2 unit=V
